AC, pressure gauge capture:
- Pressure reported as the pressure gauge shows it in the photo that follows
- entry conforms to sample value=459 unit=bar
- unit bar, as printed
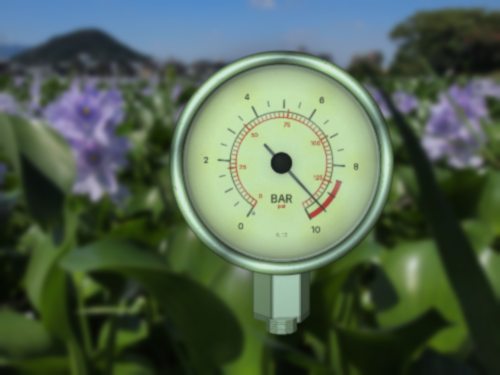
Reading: value=9.5 unit=bar
